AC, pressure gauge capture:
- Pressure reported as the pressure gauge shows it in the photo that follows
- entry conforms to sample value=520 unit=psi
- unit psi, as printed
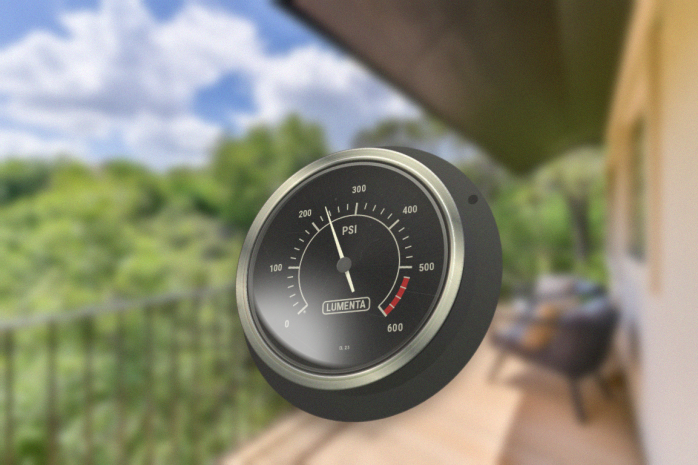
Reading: value=240 unit=psi
